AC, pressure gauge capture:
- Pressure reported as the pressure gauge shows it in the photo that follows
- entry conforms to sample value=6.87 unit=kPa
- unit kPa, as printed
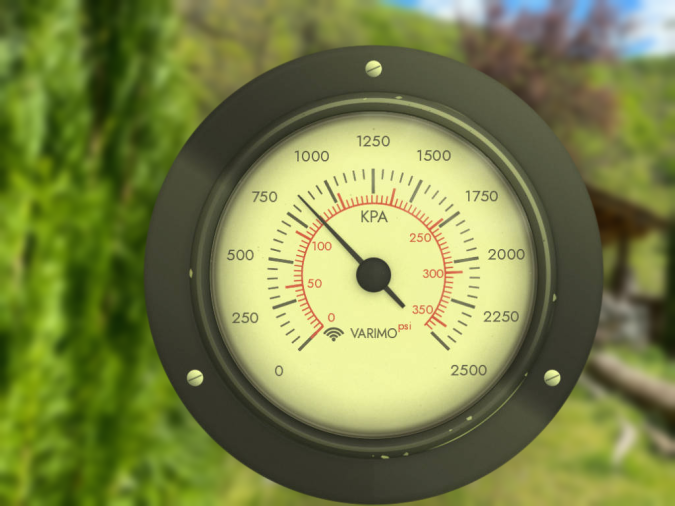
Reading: value=850 unit=kPa
